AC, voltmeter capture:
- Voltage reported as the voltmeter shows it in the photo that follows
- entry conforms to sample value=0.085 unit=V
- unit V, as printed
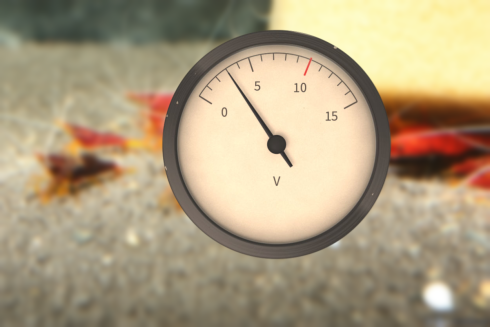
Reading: value=3 unit=V
